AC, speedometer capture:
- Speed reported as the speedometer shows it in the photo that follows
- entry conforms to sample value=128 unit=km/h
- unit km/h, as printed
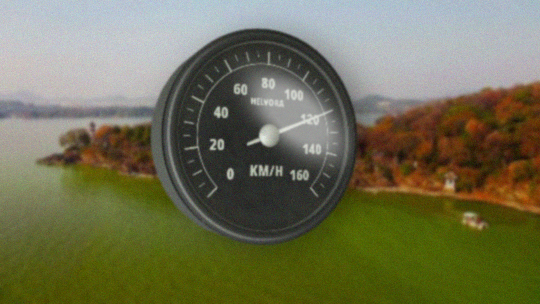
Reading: value=120 unit=km/h
